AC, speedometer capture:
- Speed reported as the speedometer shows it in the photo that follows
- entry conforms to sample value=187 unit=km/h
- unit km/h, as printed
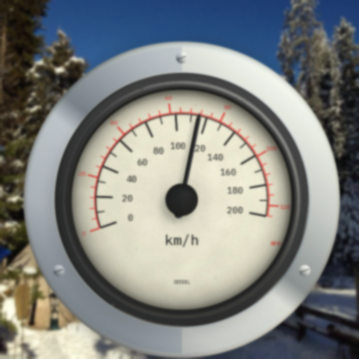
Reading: value=115 unit=km/h
